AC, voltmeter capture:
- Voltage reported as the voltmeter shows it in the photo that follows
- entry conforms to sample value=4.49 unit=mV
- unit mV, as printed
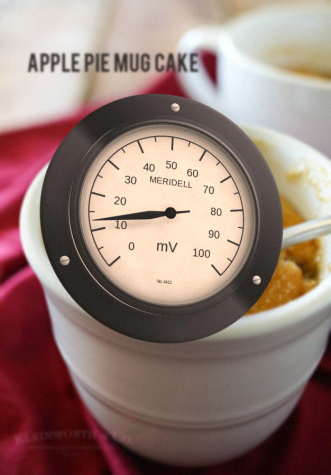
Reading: value=12.5 unit=mV
